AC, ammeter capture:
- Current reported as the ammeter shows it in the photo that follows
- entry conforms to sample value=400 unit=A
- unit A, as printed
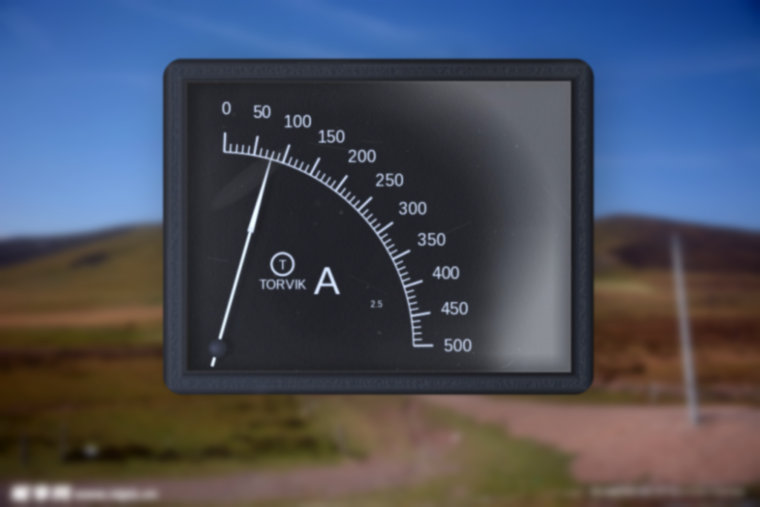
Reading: value=80 unit=A
